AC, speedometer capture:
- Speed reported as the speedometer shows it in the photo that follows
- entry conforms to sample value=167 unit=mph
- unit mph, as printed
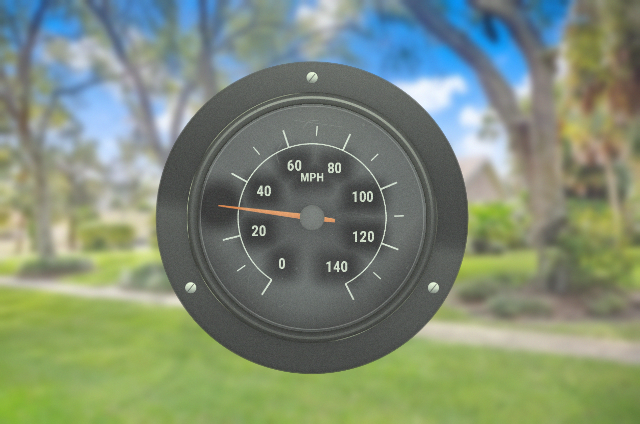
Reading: value=30 unit=mph
